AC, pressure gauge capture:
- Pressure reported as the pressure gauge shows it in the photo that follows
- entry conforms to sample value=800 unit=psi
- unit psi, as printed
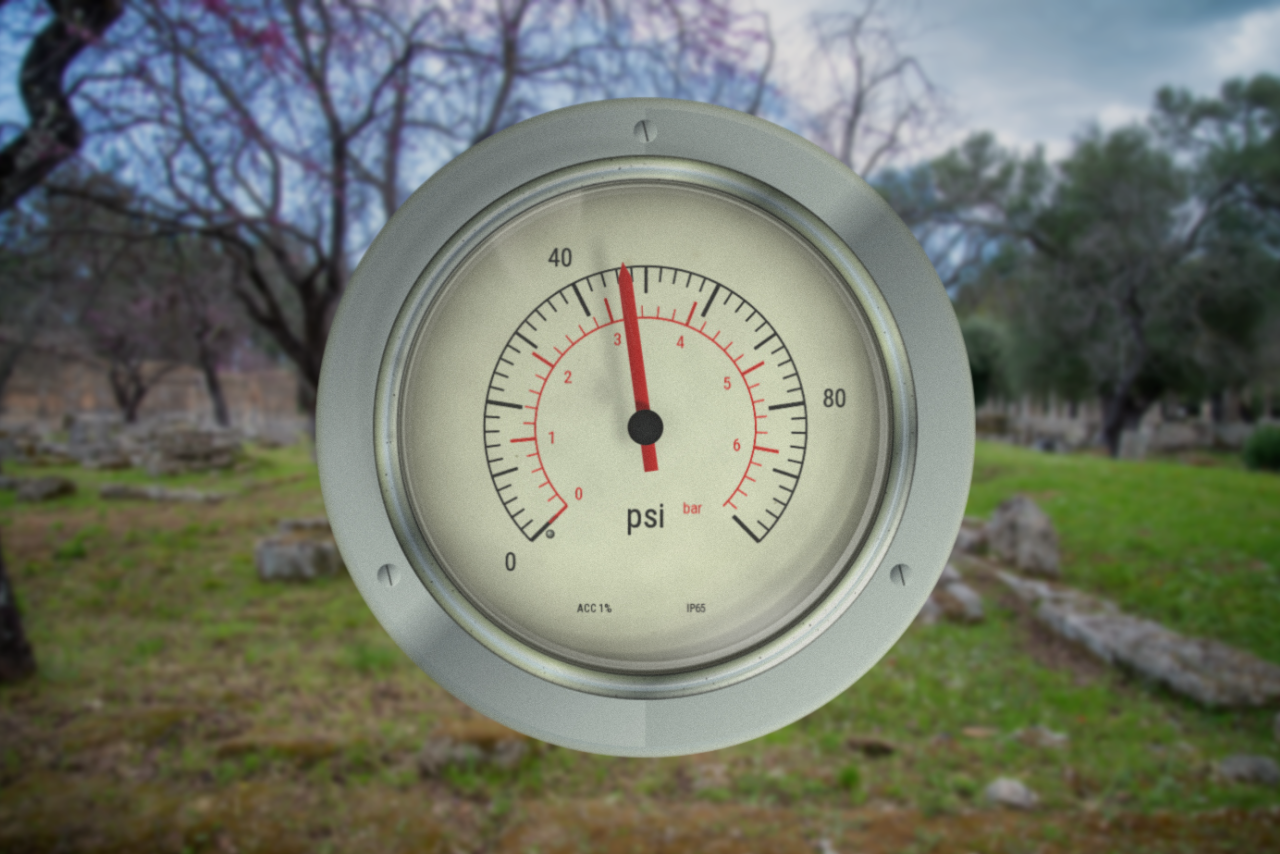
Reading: value=47 unit=psi
